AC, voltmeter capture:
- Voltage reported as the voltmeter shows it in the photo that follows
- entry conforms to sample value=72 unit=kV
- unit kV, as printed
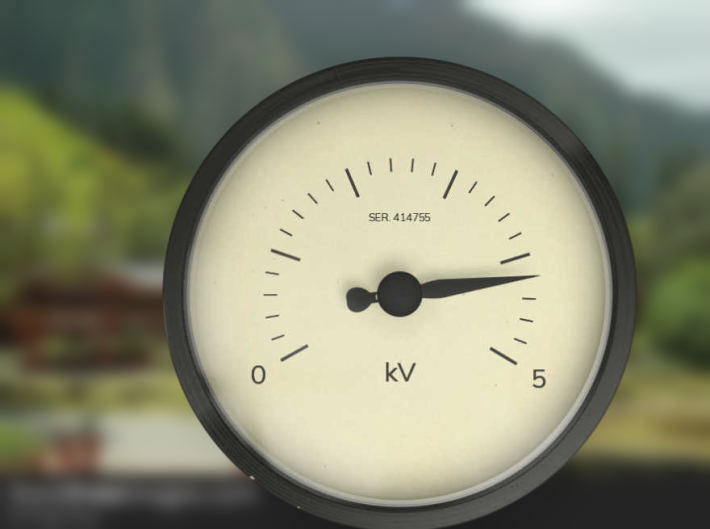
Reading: value=4.2 unit=kV
